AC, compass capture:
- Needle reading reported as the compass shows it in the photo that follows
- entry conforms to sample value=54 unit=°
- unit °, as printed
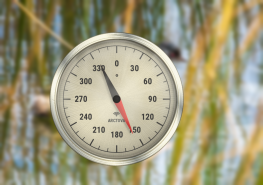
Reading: value=155 unit=°
